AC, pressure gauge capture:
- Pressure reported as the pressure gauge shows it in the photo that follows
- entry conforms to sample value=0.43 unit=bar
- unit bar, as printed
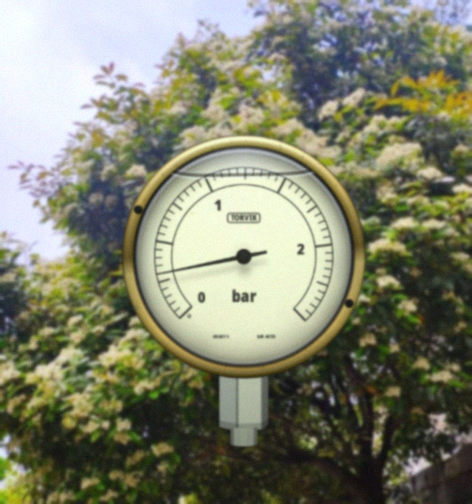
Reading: value=0.3 unit=bar
